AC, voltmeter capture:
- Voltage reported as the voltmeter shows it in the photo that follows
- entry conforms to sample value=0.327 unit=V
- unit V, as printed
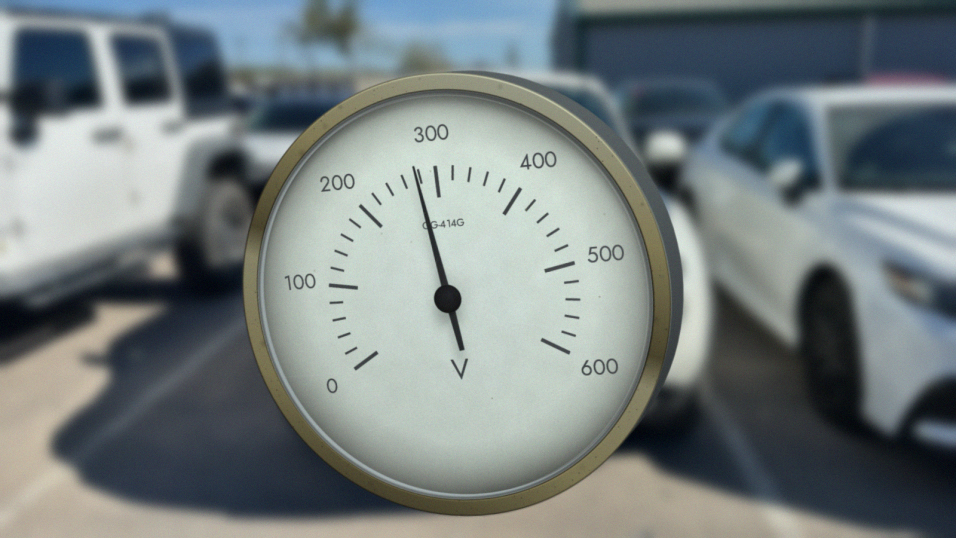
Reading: value=280 unit=V
